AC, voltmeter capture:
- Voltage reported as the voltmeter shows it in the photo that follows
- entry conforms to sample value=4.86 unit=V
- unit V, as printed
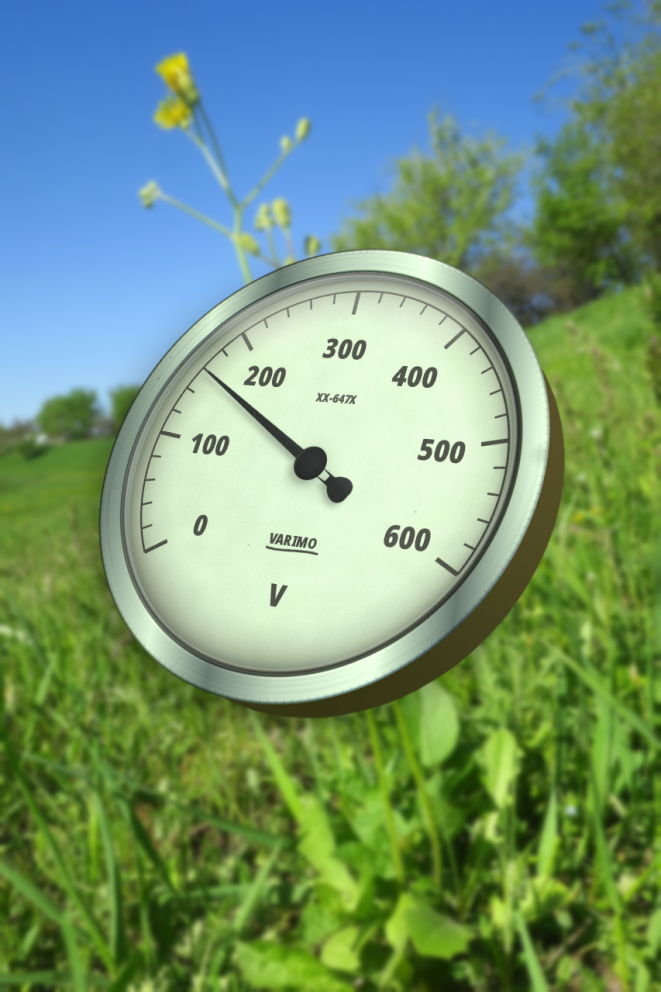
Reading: value=160 unit=V
